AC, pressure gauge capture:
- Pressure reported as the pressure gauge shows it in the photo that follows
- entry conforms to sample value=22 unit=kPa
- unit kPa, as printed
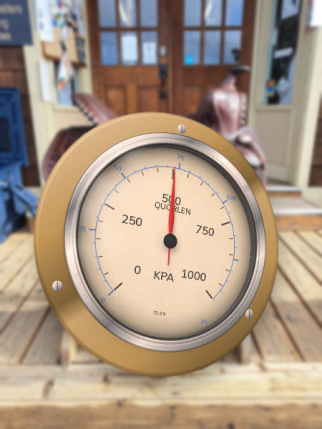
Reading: value=500 unit=kPa
